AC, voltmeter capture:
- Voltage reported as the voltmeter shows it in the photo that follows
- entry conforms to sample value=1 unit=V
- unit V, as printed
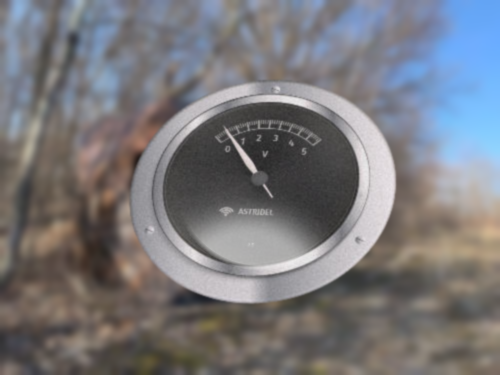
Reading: value=0.5 unit=V
